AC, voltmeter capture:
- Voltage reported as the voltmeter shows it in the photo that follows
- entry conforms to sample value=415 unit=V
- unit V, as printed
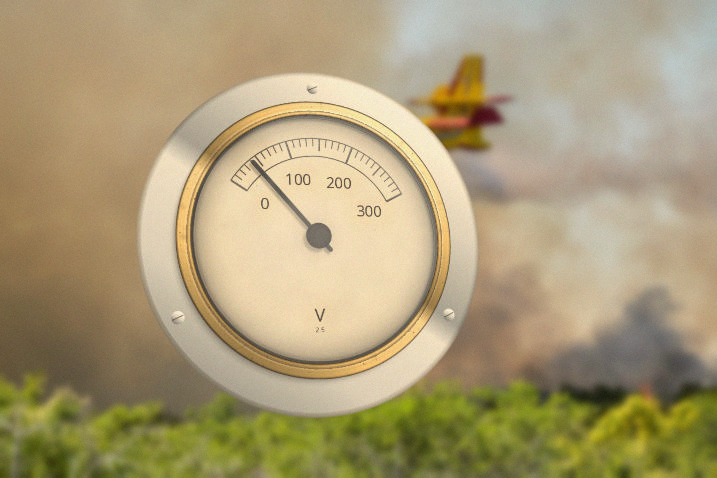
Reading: value=40 unit=V
